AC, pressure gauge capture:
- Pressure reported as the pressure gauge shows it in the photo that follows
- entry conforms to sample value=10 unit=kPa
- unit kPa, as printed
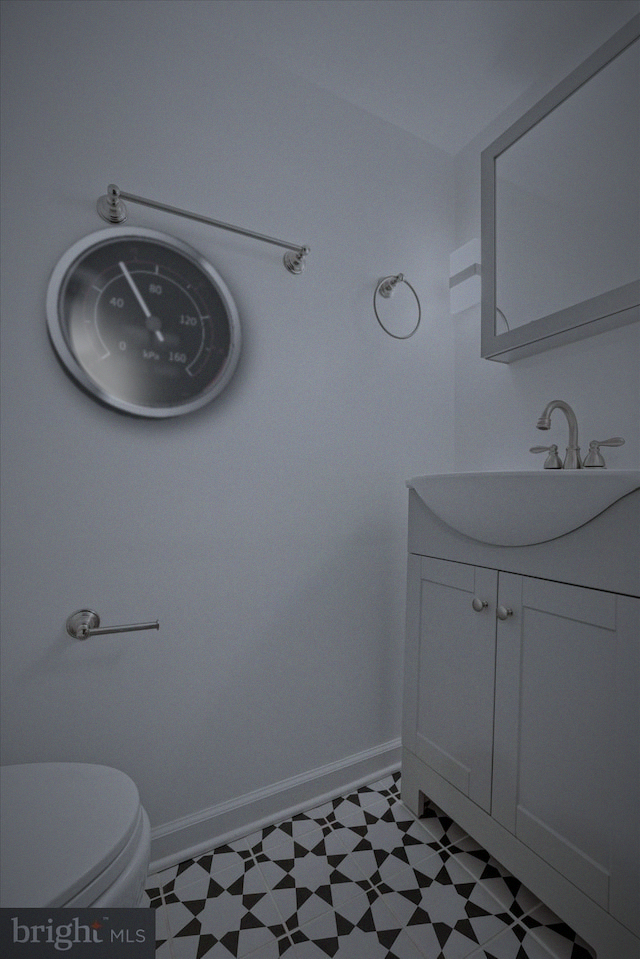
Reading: value=60 unit=kPa
